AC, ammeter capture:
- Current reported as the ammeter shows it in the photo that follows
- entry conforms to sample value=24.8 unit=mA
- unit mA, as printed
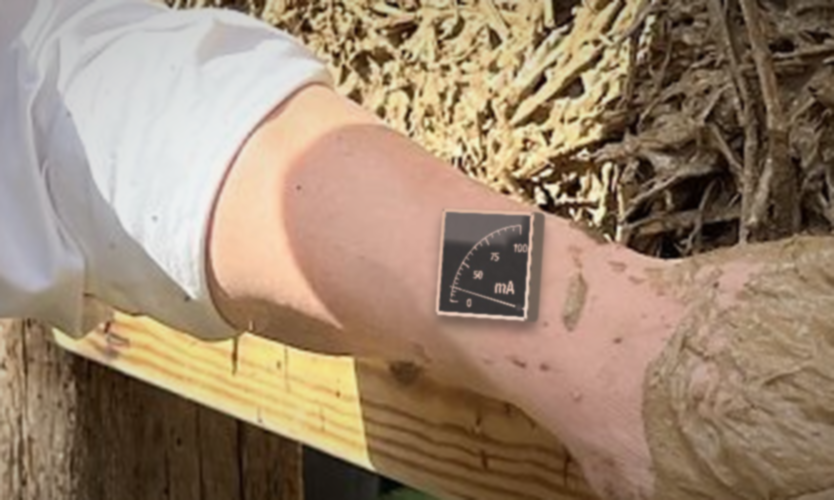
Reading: value=25 unit=mA
